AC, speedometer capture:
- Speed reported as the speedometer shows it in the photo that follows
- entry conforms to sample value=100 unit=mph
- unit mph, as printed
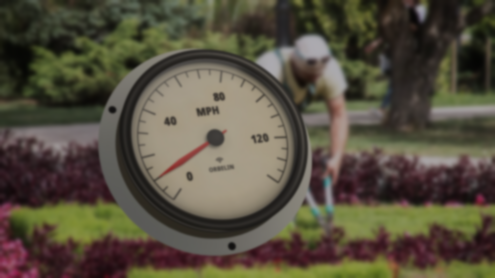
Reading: value=10 unit=mph
